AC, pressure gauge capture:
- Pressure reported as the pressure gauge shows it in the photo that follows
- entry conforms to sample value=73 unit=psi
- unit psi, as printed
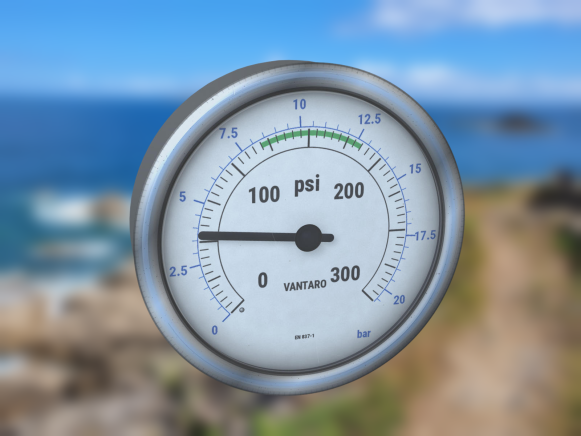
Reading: value=55 unit=psi
